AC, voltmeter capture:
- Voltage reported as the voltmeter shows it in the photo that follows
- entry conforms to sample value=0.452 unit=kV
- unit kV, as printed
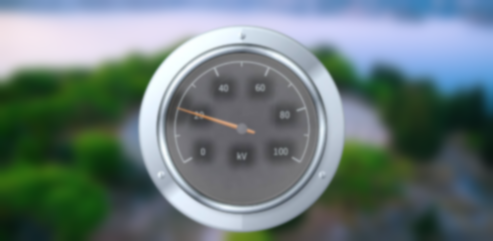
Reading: value=20 unit=kV
